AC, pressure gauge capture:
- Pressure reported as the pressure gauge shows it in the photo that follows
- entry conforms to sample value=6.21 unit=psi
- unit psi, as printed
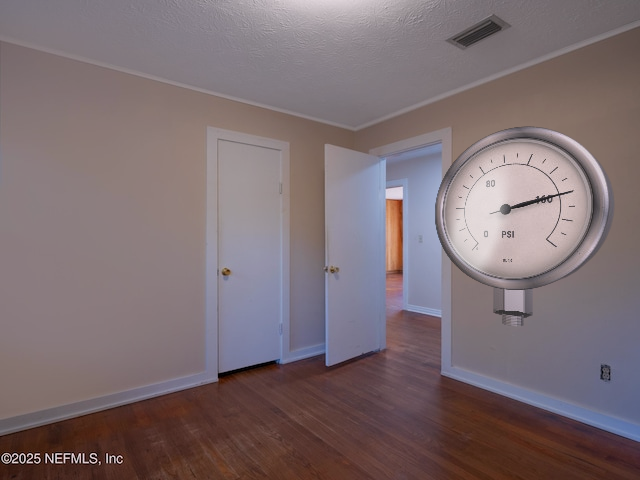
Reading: value=160 unit=psi
